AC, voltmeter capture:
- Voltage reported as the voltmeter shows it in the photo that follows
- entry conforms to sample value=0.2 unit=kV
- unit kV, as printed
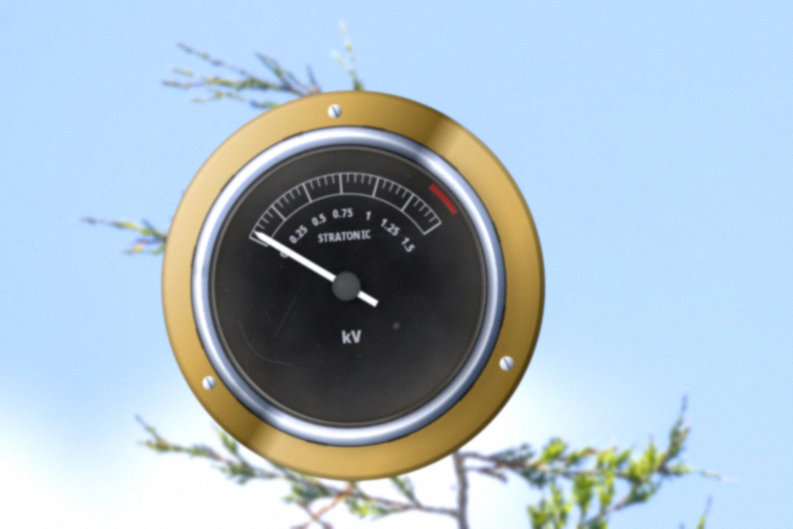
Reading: value=0.05 unit=kV
